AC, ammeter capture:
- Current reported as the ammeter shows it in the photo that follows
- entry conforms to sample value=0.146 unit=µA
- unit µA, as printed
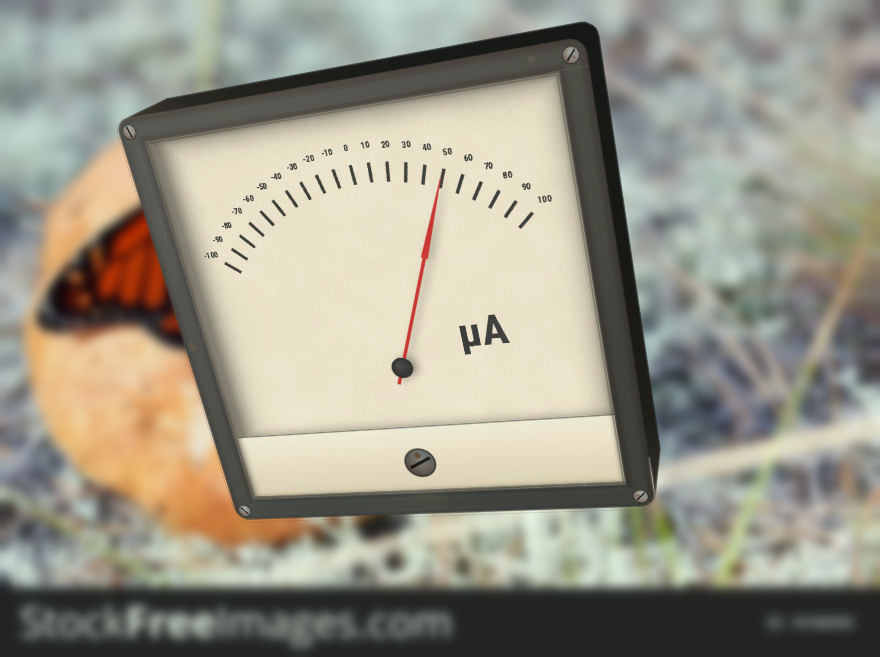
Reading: value=50 unit=µA
